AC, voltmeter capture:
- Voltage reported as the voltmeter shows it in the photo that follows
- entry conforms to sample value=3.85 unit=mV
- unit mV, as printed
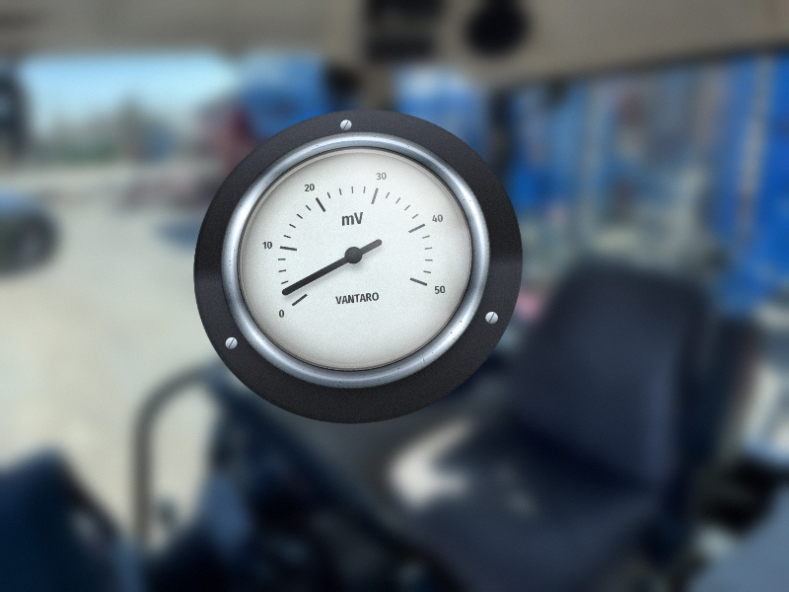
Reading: value=2 unit=mV
